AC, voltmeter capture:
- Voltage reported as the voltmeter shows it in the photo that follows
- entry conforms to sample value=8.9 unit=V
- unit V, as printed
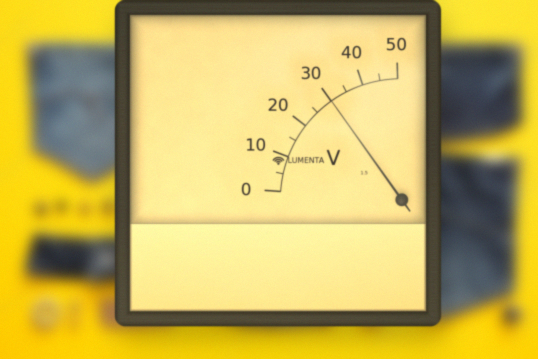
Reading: value=30 unit=V
